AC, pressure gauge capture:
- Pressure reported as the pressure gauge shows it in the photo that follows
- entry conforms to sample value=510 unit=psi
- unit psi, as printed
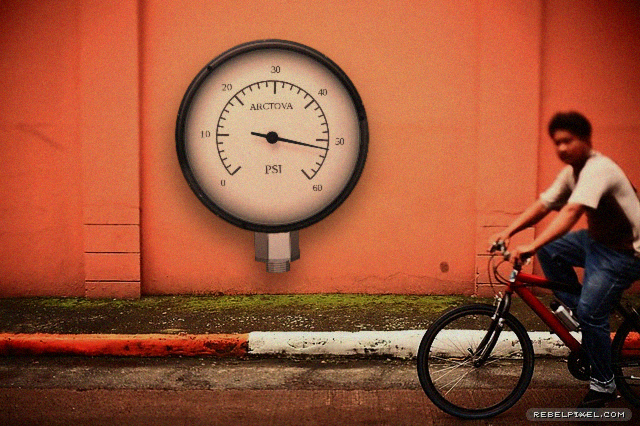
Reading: value=52 unit=psi
